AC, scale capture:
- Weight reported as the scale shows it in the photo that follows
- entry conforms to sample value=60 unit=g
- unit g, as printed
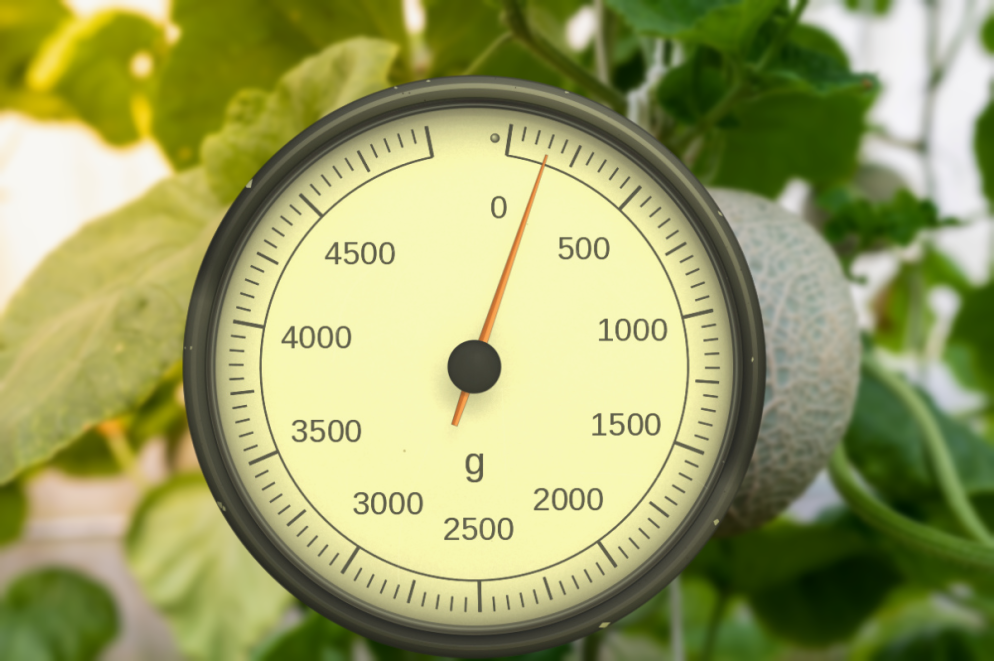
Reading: value=150 unit=g
